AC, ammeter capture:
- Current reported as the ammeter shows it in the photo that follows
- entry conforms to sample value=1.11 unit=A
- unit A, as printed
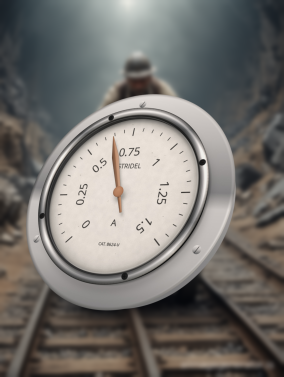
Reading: value=0.65 unit=A
